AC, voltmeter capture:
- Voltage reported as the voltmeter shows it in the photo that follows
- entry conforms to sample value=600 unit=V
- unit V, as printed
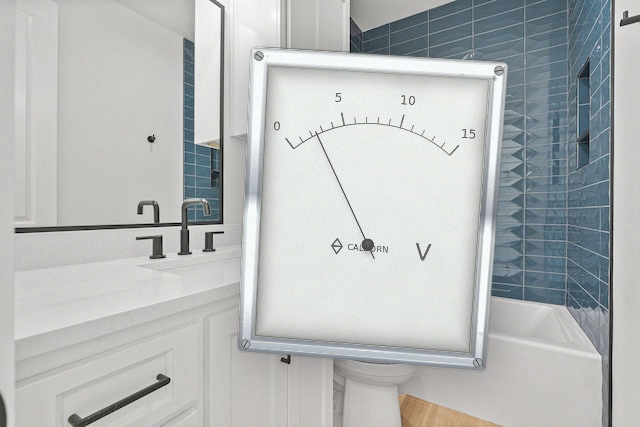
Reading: value=2.5 unit=V
